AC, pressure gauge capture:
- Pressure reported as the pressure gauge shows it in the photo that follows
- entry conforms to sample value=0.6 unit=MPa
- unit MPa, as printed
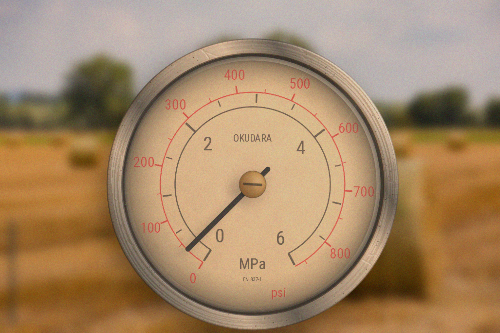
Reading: value=0.25 unit=MPa
